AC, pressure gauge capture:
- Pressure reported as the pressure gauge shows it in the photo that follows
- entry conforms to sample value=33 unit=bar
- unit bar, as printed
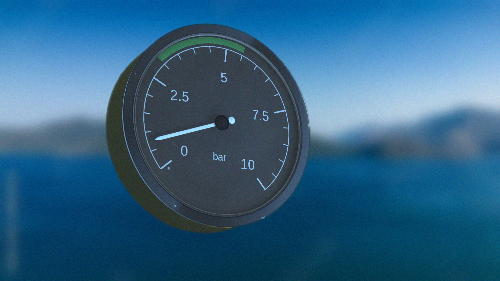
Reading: value=0.75 unit=bar
